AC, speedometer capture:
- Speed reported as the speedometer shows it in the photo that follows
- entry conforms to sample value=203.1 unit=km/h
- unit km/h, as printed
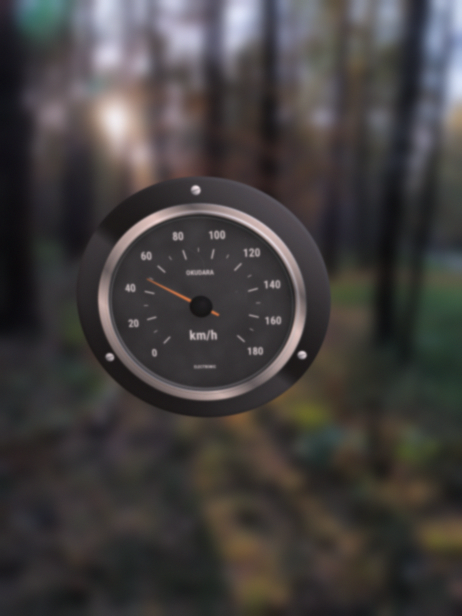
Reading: value=50 unit=km/h
